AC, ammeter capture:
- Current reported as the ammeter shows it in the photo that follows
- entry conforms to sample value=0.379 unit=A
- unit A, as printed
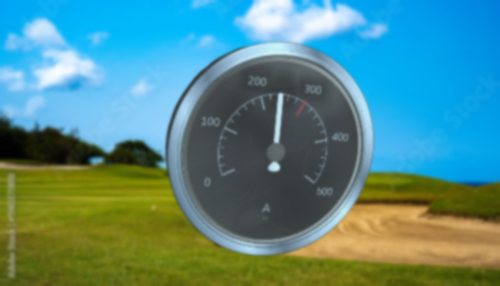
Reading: value=240 unit=A
